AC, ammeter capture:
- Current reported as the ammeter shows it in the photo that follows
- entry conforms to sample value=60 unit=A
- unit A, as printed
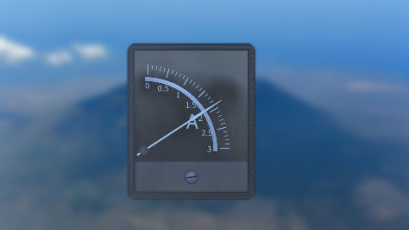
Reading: value=1.9 unit=A
